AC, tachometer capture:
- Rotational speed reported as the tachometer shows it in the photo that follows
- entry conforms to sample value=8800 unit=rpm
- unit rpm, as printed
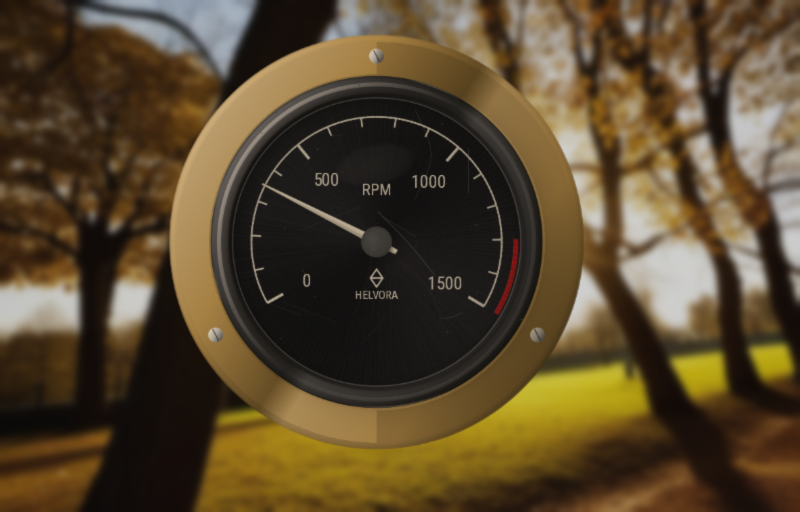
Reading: value=350 unit=rpm
